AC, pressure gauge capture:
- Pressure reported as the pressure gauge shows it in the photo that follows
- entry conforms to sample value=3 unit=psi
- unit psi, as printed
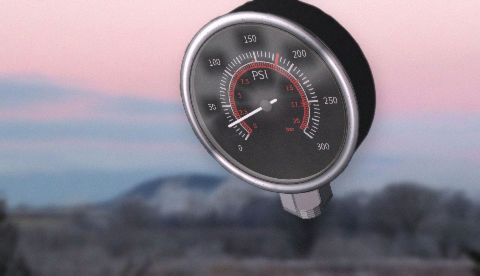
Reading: value=25 unit=psi
